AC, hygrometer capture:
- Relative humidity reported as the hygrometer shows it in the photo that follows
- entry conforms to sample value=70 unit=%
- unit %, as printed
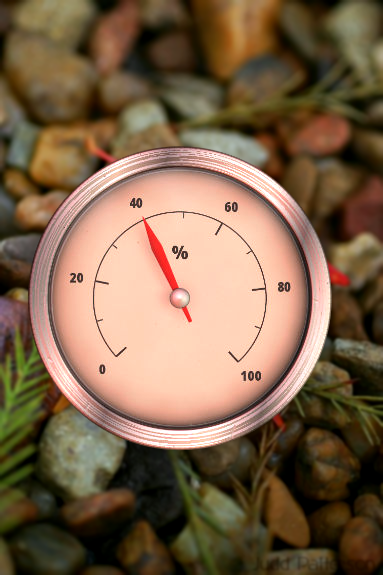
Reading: value=40 unit=%
